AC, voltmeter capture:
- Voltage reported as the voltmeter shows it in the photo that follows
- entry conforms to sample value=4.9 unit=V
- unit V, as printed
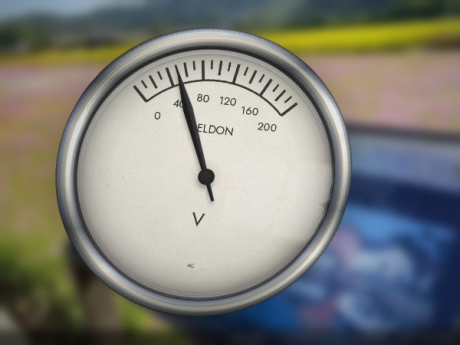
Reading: value=50 unit=V
